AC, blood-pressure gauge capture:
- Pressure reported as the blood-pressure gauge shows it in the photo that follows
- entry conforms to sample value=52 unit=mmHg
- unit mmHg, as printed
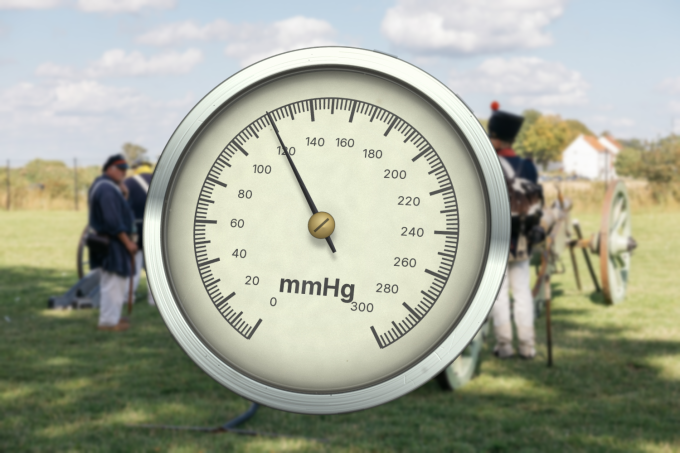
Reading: value=120 unit=mmHg
